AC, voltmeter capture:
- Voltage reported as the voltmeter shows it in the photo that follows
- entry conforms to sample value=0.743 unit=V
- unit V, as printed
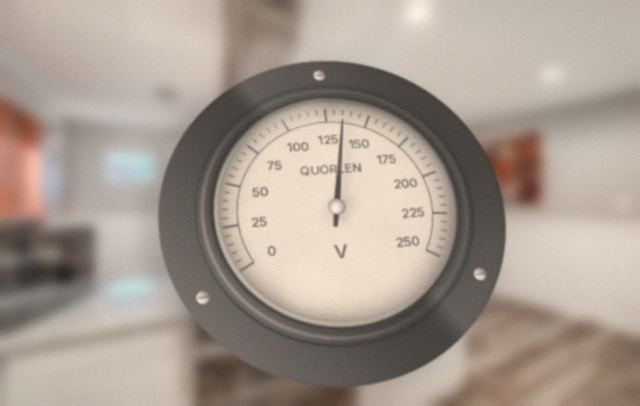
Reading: value=135 unit=V
